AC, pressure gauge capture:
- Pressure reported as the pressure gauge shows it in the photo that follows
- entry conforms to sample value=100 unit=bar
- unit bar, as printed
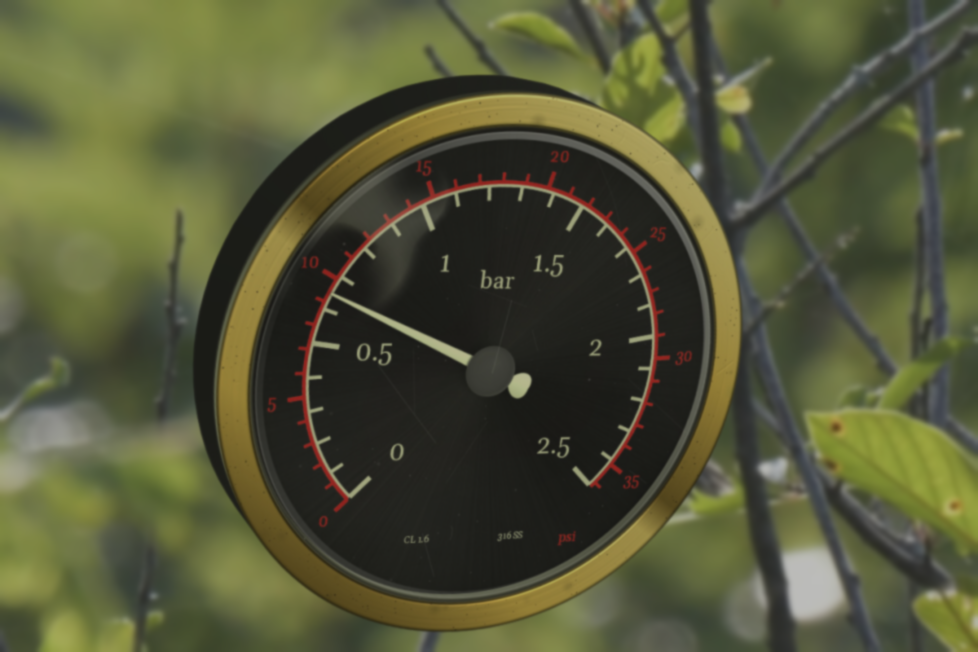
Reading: value=0.65 unit=bar
